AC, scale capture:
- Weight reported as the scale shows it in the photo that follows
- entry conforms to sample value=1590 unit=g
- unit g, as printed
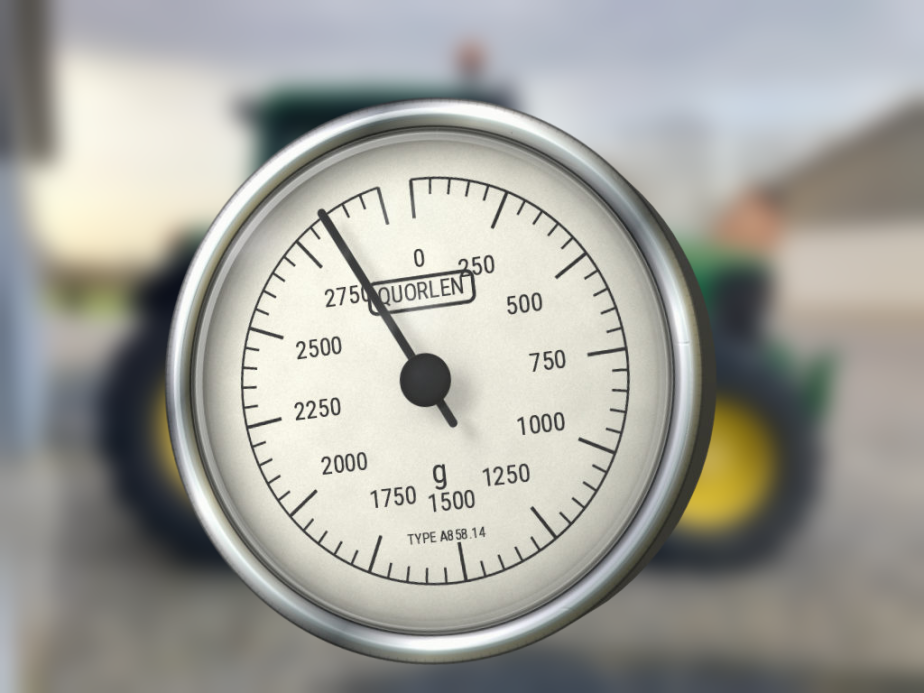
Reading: value=2850 unit=g
